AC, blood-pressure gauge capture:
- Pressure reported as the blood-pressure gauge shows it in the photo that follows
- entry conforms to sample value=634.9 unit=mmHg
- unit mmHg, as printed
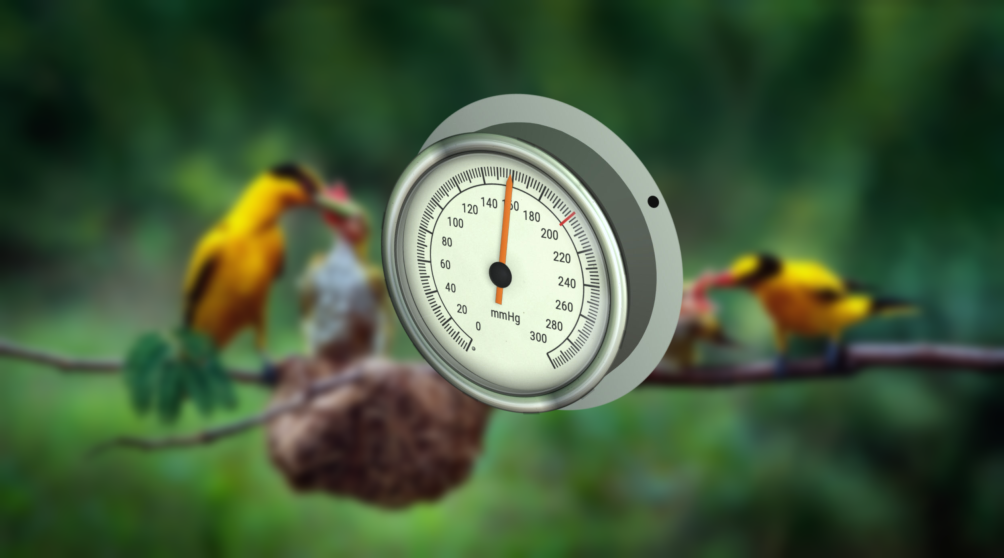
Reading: value=160 unit=mmHg
